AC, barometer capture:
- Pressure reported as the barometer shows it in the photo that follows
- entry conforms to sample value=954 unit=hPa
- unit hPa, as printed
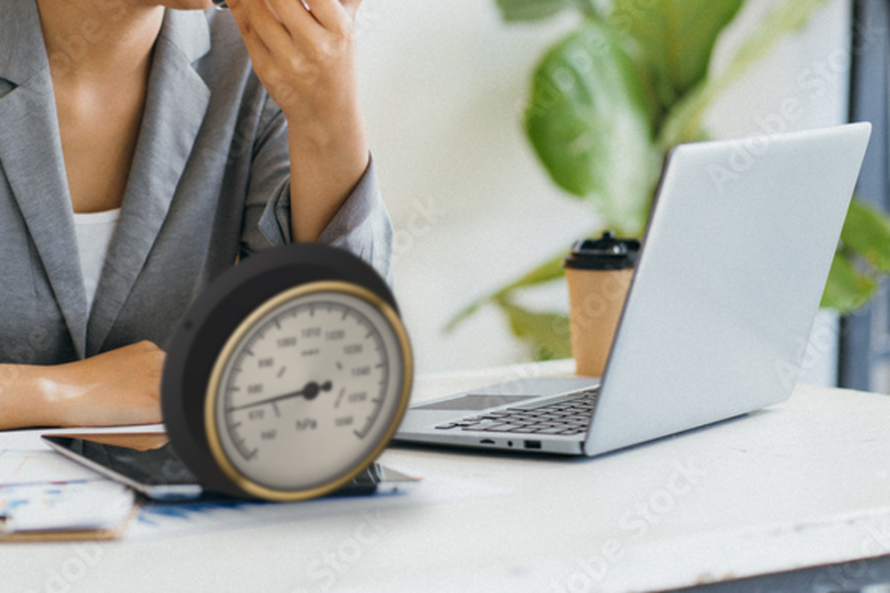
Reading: value=975 unit=hPa
